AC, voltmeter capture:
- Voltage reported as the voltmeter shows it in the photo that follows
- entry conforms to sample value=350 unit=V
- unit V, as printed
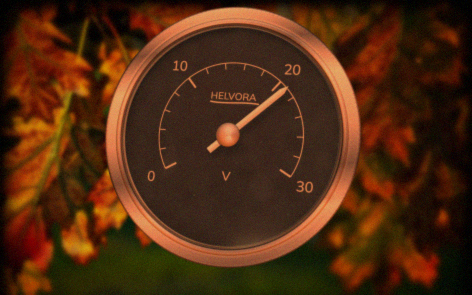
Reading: value=21 unit=V
